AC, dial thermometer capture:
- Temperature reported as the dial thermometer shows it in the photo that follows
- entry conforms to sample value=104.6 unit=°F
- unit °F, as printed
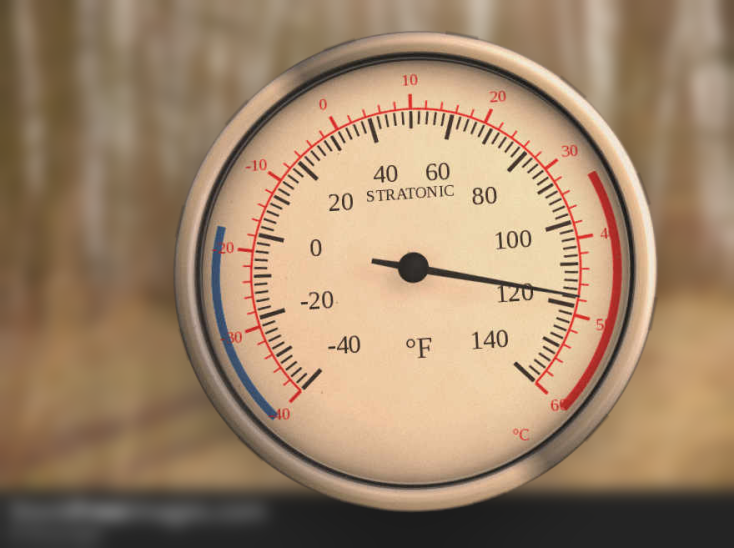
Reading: value=118 unit=°F
